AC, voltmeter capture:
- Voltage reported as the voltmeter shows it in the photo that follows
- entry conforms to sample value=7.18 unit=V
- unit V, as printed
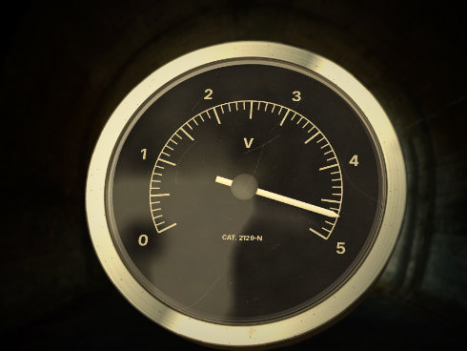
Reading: value=4.7 unit=V
